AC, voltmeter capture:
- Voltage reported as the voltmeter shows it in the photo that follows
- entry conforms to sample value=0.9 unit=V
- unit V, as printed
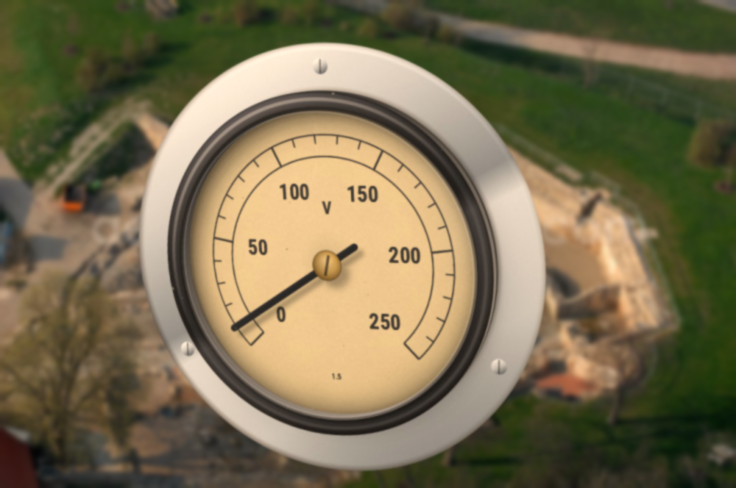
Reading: value=10 unit=V
